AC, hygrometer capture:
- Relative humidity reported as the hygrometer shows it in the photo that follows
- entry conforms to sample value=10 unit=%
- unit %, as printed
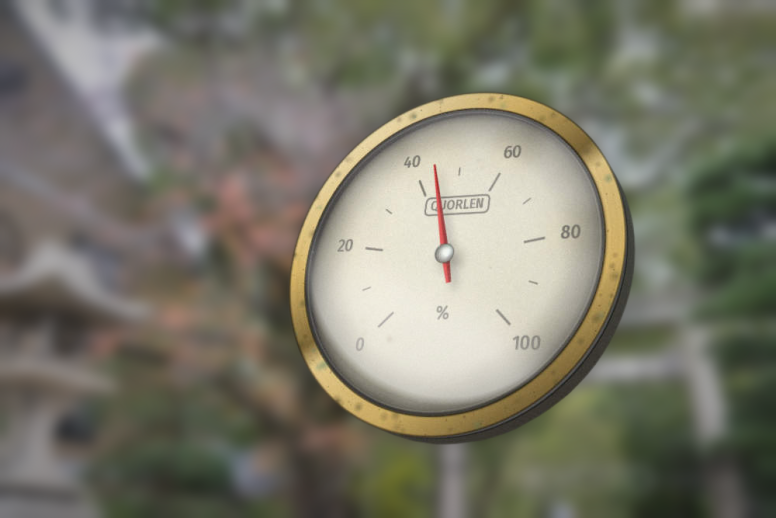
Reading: value=45 unit=%
